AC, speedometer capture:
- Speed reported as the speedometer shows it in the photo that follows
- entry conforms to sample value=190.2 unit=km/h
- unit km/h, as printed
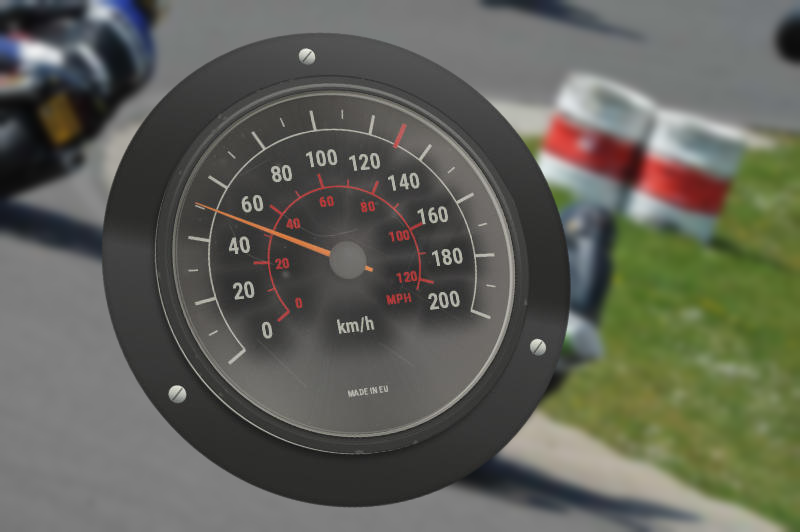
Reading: value=50 unit=km/h
